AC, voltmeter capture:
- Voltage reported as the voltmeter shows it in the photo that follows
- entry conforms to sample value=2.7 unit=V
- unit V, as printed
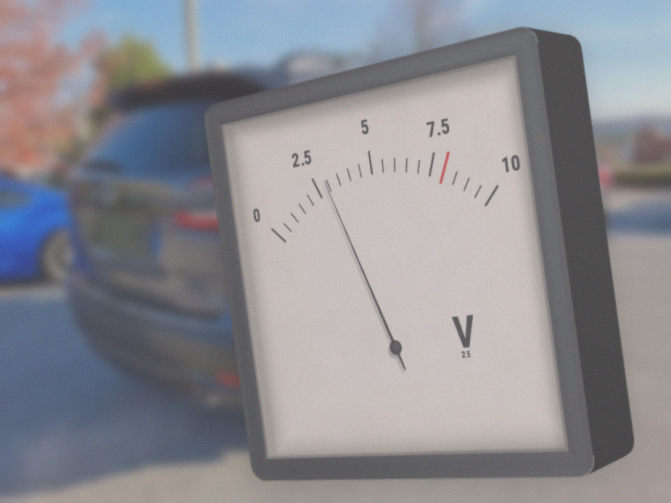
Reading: value=3 unit=V
